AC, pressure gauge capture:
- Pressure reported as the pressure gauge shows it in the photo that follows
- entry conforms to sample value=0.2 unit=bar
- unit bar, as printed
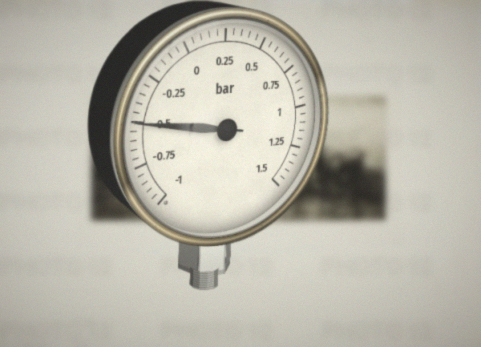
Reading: value=-0.5 unit=bar
